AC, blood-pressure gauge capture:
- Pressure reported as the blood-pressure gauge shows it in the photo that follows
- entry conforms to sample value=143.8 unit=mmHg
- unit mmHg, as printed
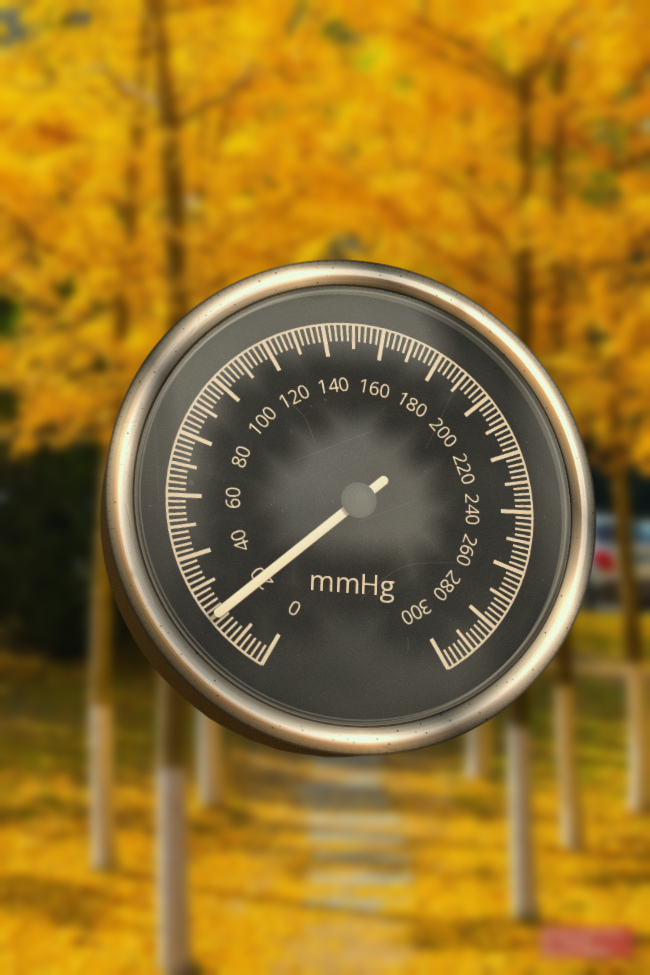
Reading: value=20 unit=mmHg
